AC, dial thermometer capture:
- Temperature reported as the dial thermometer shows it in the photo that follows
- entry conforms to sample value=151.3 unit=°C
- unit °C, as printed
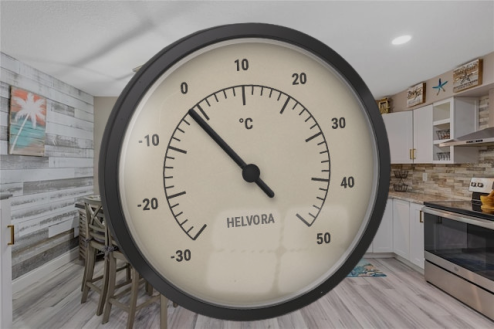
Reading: value=-2 unit=°C
